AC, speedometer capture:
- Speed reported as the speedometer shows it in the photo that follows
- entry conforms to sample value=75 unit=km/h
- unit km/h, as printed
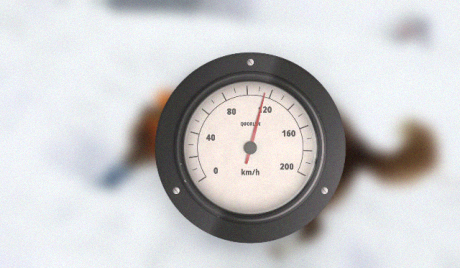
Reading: value=115 unit=km/h
